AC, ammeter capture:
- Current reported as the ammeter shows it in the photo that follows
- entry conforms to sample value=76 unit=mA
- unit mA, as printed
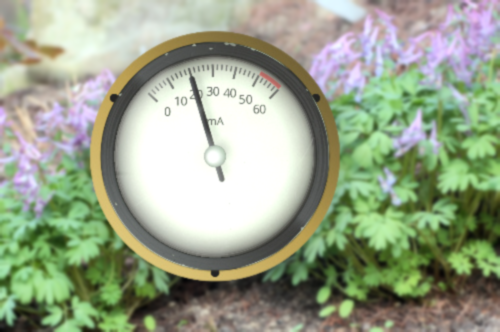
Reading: value=20 unit=mA
